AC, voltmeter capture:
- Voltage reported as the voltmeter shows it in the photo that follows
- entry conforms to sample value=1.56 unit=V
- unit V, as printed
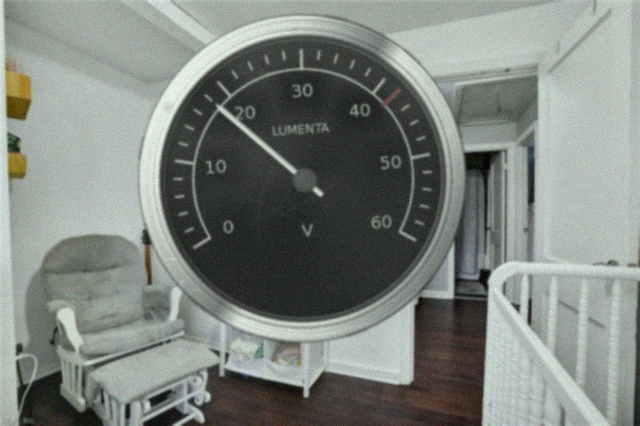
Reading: value=18 unit=V
